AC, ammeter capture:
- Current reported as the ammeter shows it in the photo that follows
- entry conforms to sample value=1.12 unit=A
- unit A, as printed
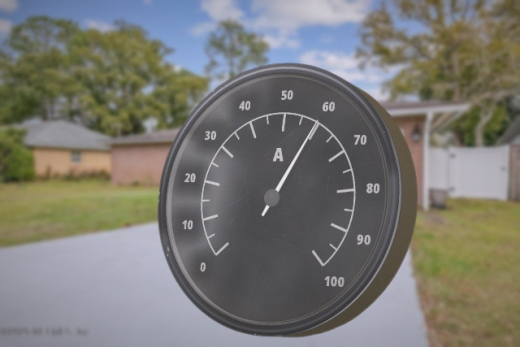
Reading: value=60 unit=A
